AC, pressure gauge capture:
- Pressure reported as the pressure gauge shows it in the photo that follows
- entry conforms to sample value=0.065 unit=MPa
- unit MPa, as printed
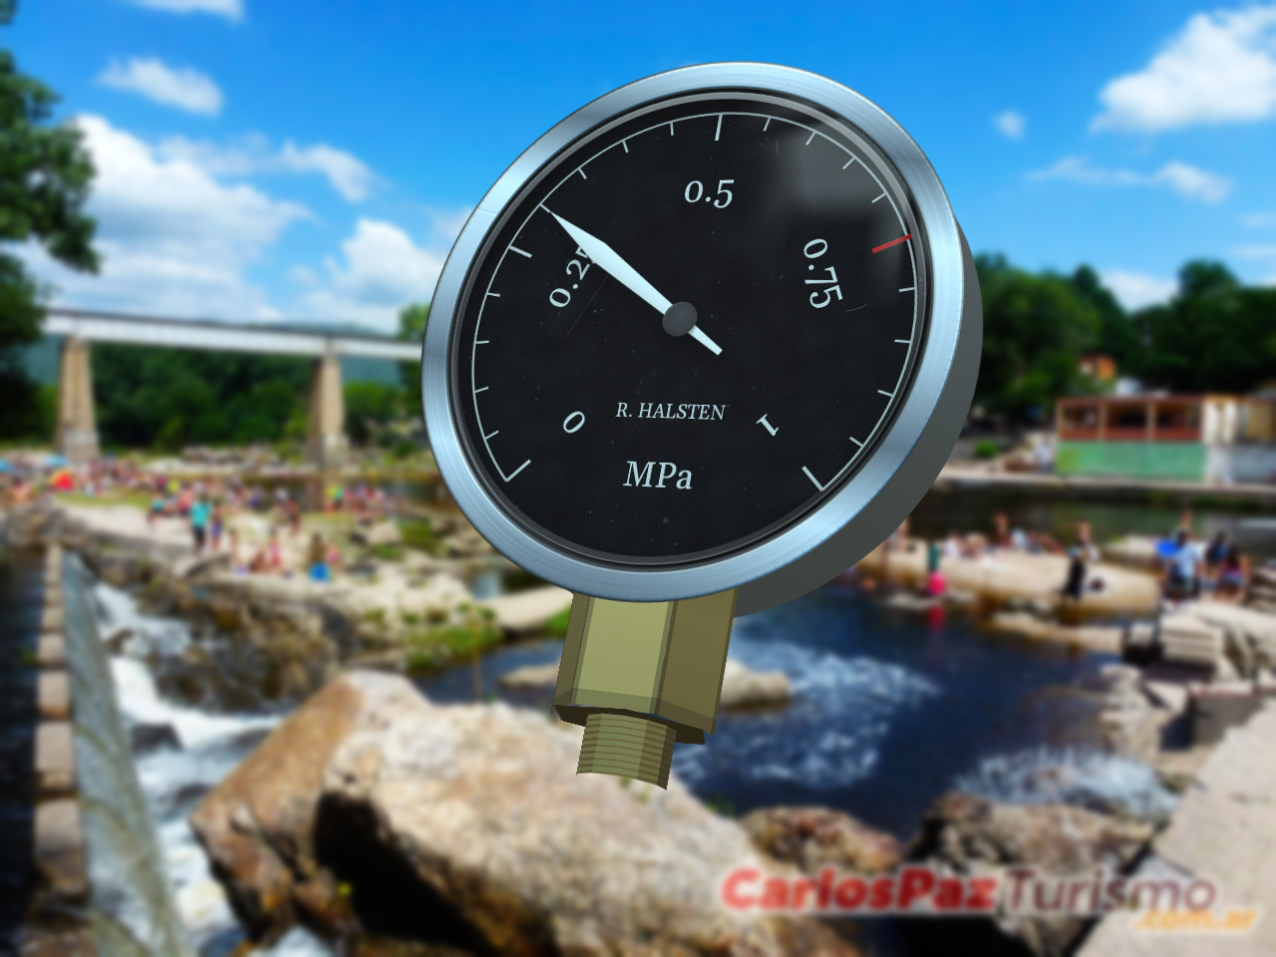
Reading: value=0.3 unit=MPa
